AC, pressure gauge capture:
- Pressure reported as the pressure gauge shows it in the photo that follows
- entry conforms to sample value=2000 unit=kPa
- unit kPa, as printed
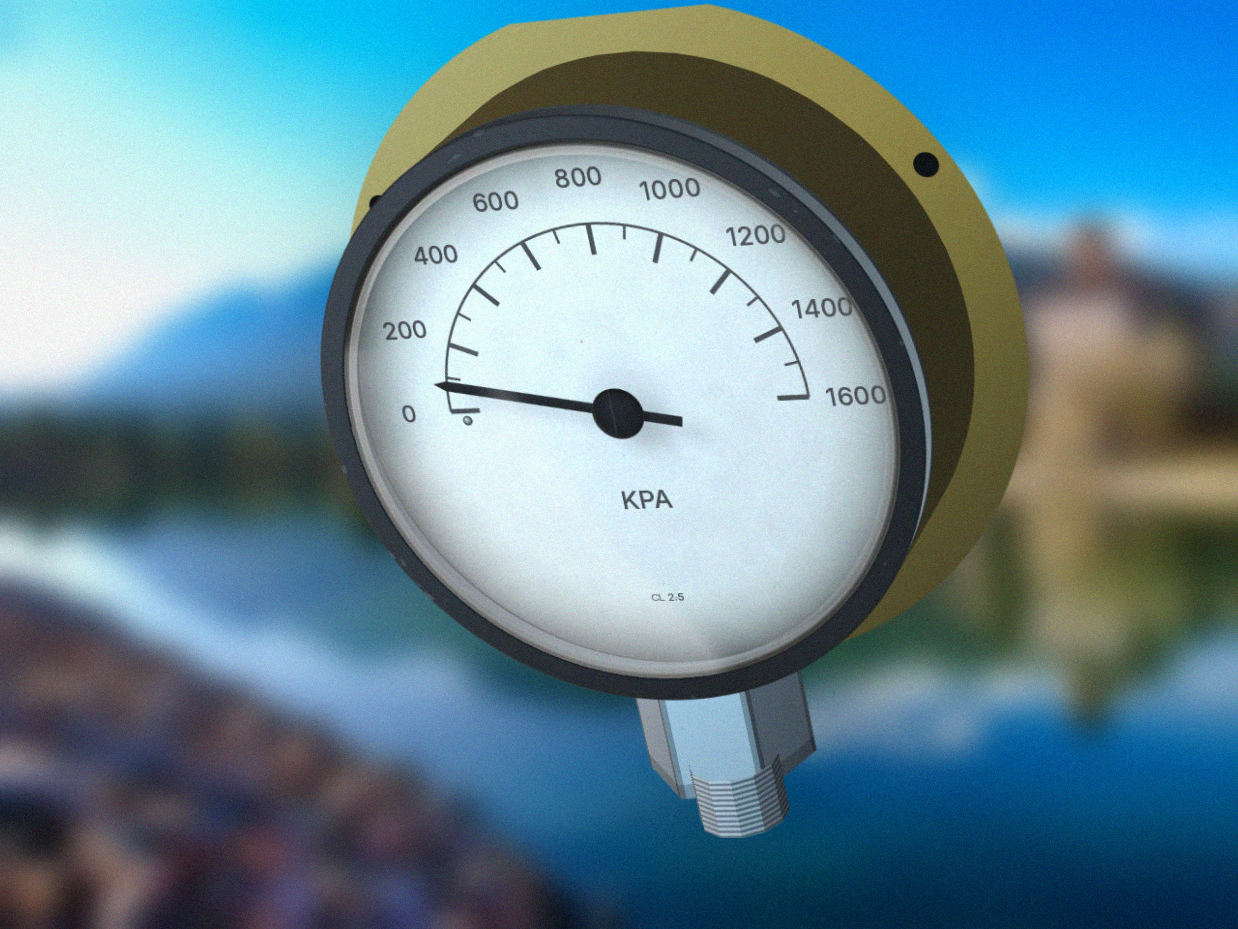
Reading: value=100 unit=kPa
